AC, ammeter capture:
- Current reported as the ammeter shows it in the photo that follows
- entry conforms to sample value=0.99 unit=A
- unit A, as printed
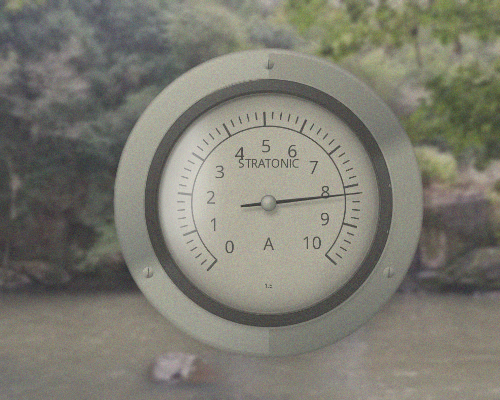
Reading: value=8.2 unit=A
